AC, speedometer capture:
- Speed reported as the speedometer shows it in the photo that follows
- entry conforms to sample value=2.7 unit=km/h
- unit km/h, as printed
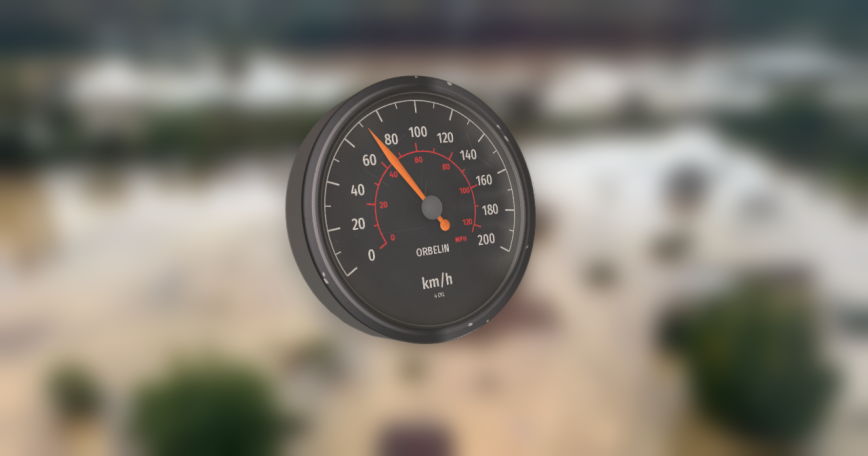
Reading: value=70 unit=km/h
